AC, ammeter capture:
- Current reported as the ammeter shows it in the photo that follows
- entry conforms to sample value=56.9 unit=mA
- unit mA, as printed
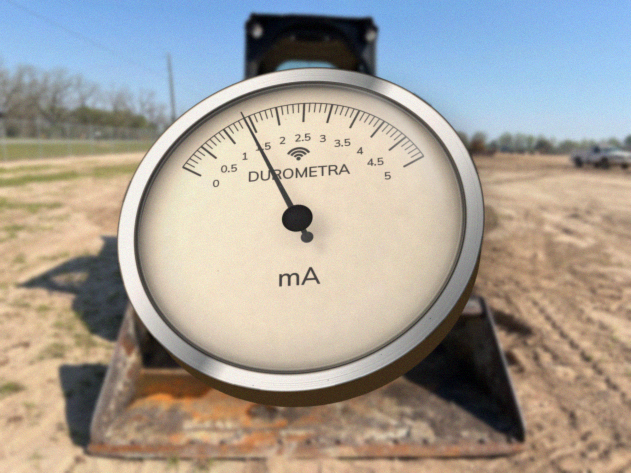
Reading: value=1.4 unit=mA
